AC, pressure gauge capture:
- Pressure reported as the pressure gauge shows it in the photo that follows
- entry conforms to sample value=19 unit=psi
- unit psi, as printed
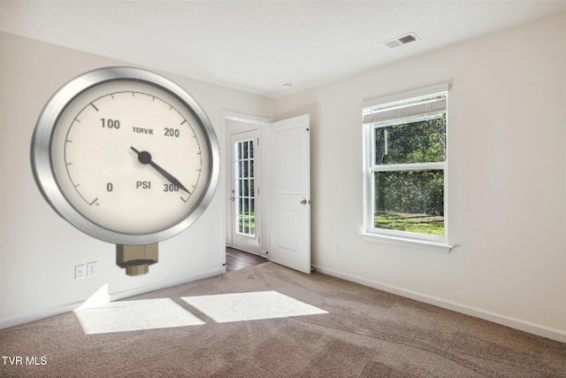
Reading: value=290 unit=psi
